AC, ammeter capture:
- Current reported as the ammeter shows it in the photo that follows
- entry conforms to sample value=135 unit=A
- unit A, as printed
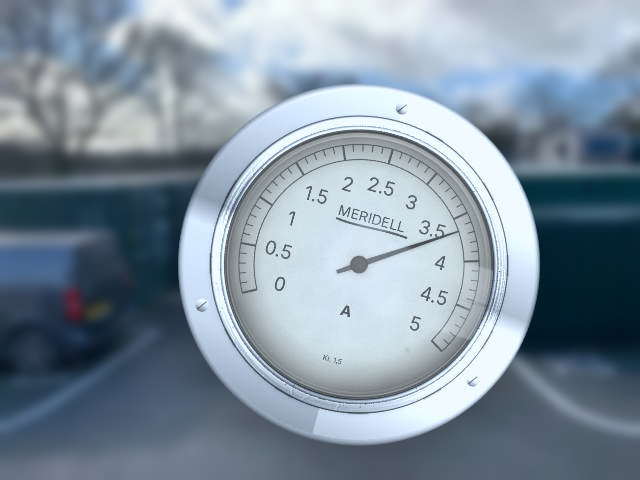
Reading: value=3.65 unit=A
